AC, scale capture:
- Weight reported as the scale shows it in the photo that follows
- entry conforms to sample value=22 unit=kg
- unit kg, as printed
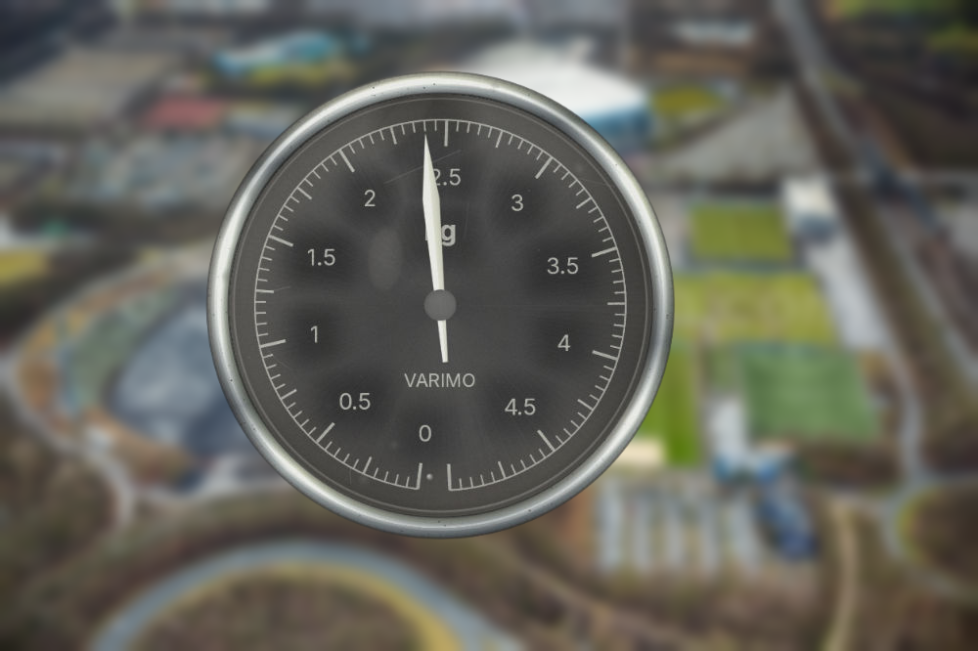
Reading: value=2.4 unit=kg
